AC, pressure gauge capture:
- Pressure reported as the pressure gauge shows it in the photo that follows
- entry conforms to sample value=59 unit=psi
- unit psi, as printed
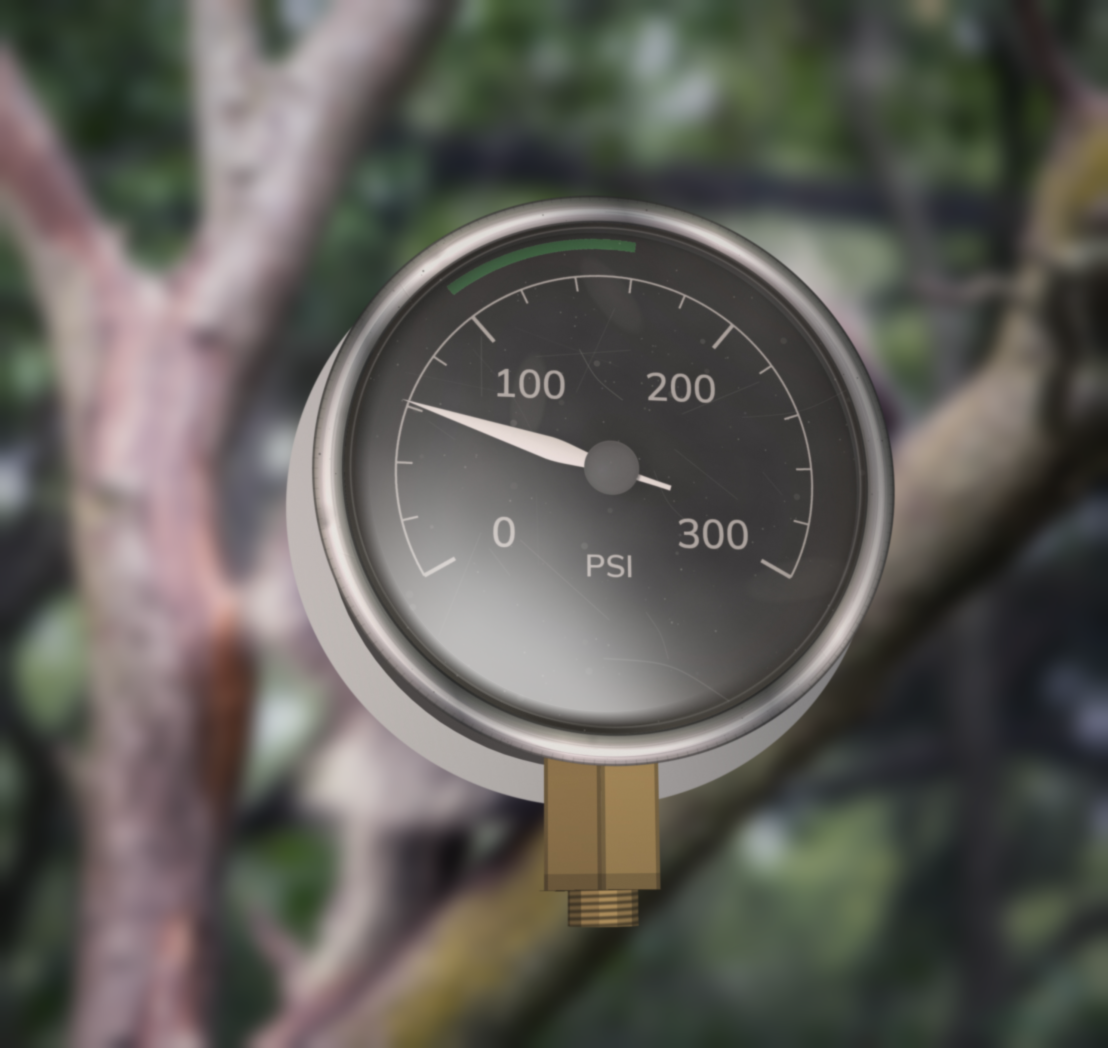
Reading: value=60 unit=psi
